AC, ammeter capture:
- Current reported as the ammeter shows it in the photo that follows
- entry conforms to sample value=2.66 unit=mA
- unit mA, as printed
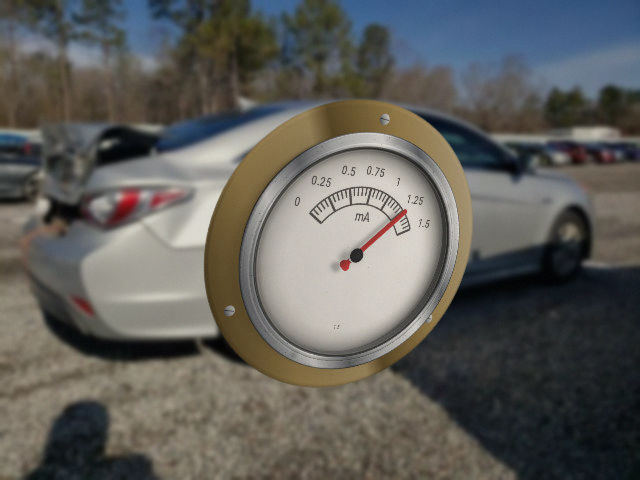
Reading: value=1.25 unit=mA
